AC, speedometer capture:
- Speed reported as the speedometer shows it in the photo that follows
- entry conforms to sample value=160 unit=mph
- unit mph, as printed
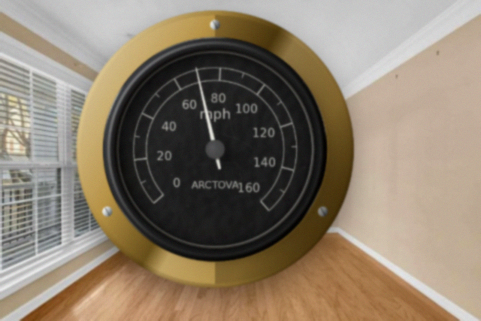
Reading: value=70 unit=mph
